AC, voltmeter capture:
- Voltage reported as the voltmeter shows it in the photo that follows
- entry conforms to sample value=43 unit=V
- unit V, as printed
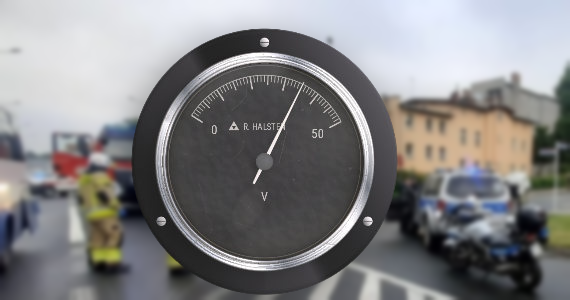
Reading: value=35 unit=V
